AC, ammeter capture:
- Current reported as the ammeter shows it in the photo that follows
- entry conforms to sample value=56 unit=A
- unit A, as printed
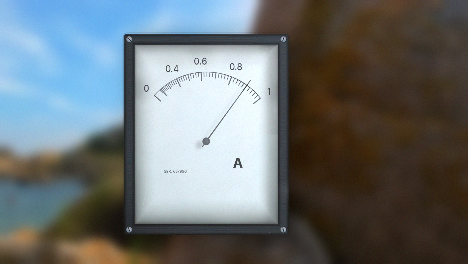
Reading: value=0.9 unit=A
